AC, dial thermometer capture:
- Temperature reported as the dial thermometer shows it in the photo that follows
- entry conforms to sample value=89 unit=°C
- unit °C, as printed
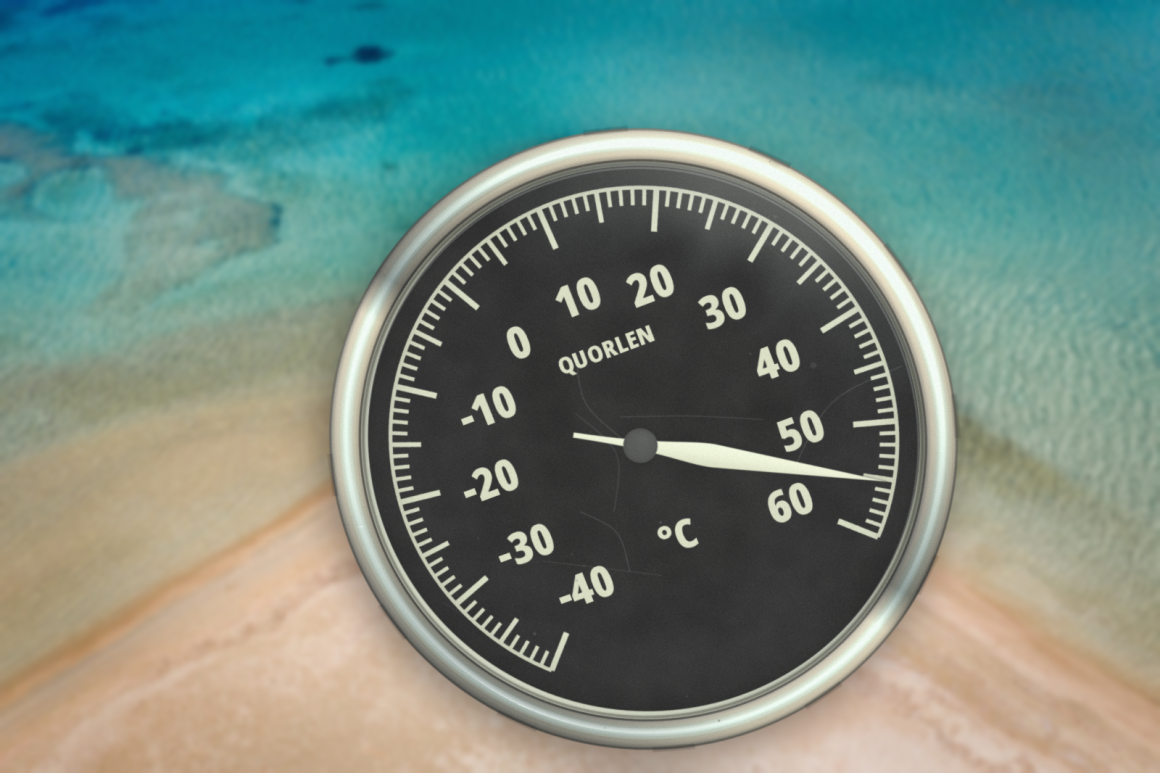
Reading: value=55 unit=°C
